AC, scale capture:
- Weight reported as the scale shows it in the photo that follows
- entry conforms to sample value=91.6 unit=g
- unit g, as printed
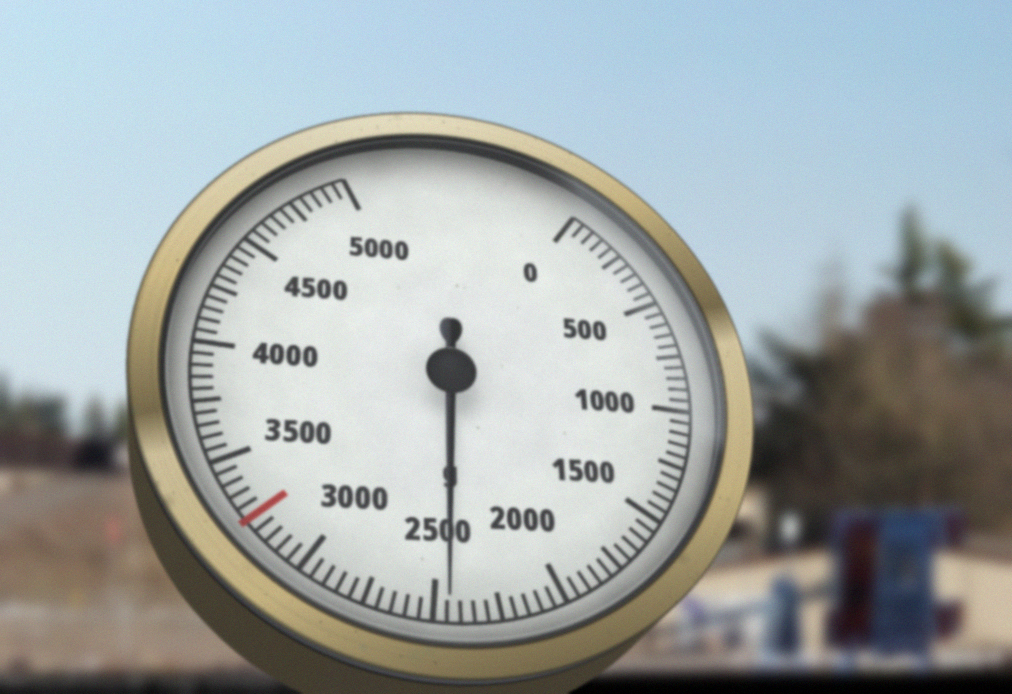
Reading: value=2450 unit=g
